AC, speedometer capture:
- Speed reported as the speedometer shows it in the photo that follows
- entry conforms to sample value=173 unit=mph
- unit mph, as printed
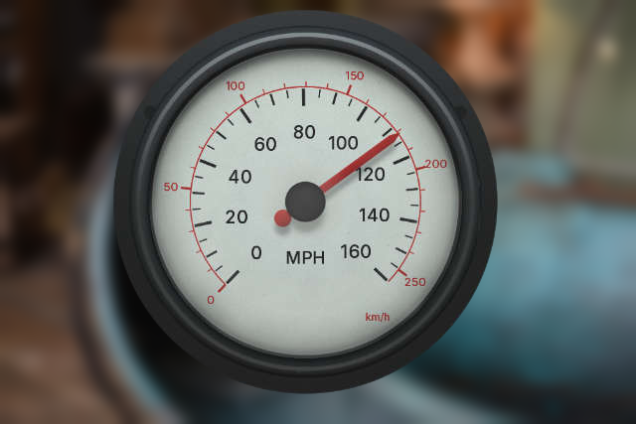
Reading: value=112.5 unit=mph
